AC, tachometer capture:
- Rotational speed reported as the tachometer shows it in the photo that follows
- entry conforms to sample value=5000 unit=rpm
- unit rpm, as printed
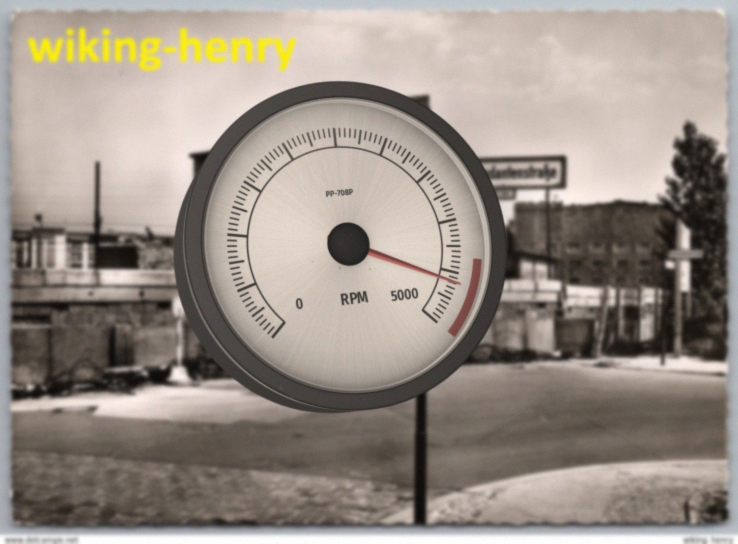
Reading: value=4600 unit=rpm
